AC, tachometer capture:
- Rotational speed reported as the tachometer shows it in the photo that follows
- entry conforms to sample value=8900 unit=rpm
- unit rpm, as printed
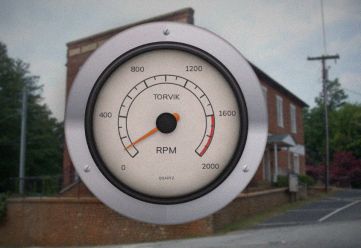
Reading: value=100 unit=rpm
